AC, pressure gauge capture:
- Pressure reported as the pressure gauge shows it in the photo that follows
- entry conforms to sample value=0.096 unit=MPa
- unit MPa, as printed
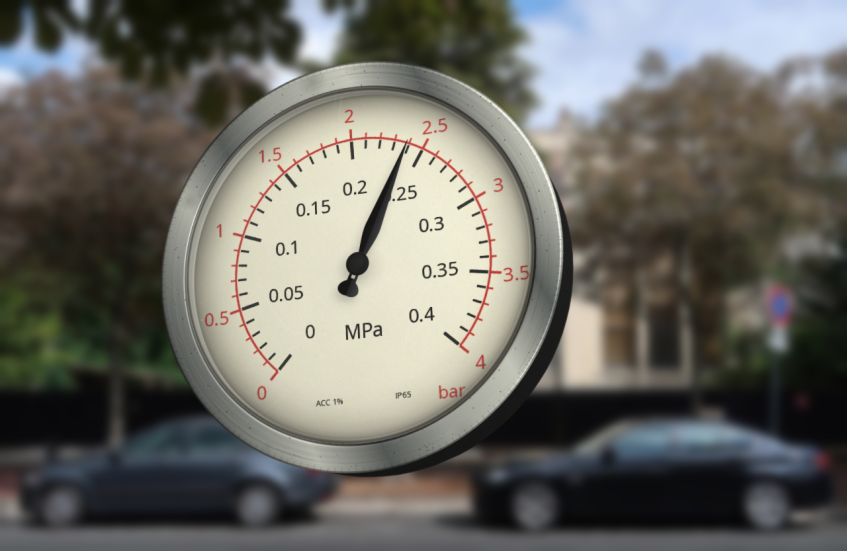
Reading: value=0.24 unit=MPa
